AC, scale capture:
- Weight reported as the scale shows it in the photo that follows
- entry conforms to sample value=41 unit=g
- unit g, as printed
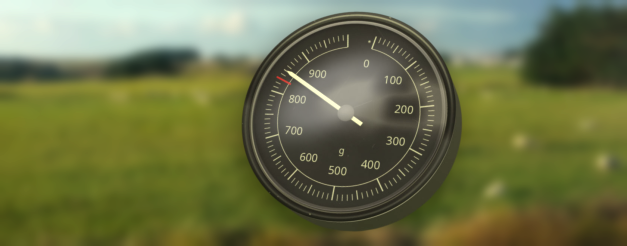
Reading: value=850 unit=g
